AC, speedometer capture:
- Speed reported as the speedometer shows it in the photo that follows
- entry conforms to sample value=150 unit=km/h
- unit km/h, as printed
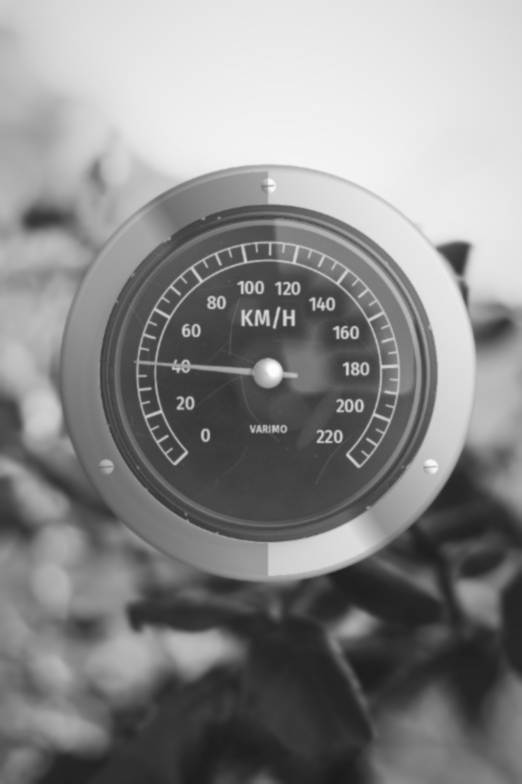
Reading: value=40 unit=km/h
